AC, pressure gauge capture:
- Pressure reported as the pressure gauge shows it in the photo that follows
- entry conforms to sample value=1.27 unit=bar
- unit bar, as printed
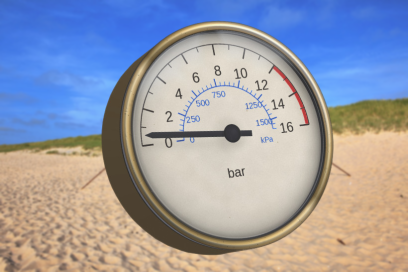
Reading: value=0.5 unit=bar
